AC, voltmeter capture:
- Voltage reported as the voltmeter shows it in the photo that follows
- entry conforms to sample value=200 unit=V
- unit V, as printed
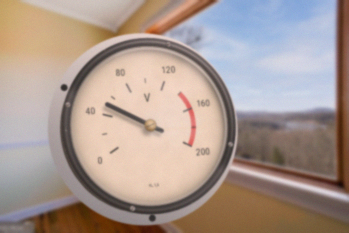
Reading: value=50 unit=V
